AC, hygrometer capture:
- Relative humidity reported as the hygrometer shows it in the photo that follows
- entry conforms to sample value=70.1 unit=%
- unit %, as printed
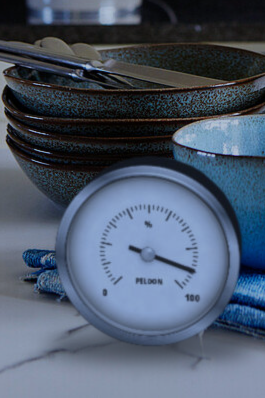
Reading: value=90 unit=%
